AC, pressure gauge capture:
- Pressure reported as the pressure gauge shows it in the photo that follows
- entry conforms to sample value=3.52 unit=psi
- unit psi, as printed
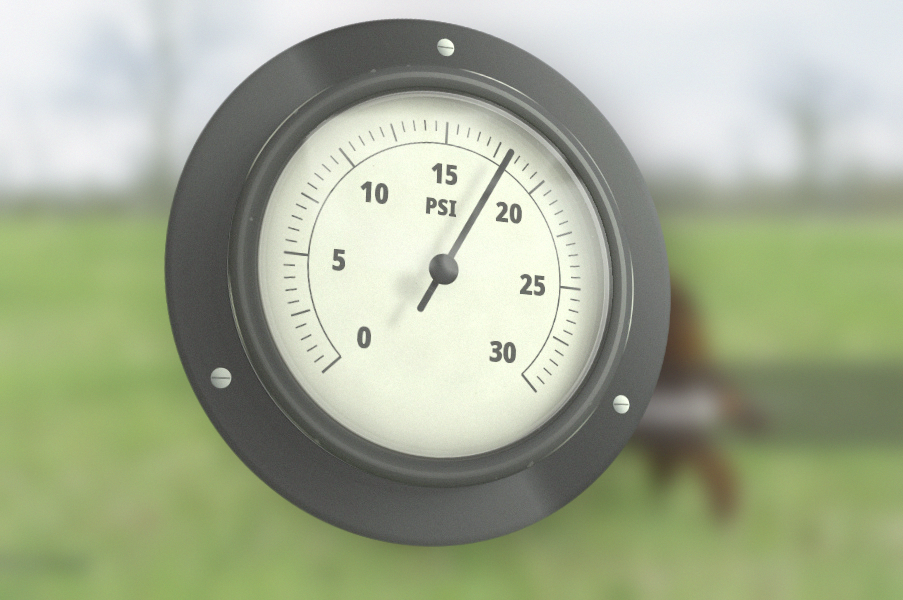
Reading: value=18 unit=psi
